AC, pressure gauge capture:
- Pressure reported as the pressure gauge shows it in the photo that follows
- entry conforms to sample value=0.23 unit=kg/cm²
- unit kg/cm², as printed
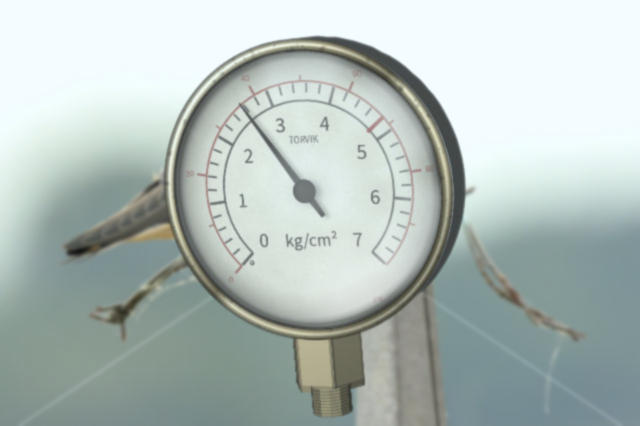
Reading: value=2.6 unit=kg/cm²
